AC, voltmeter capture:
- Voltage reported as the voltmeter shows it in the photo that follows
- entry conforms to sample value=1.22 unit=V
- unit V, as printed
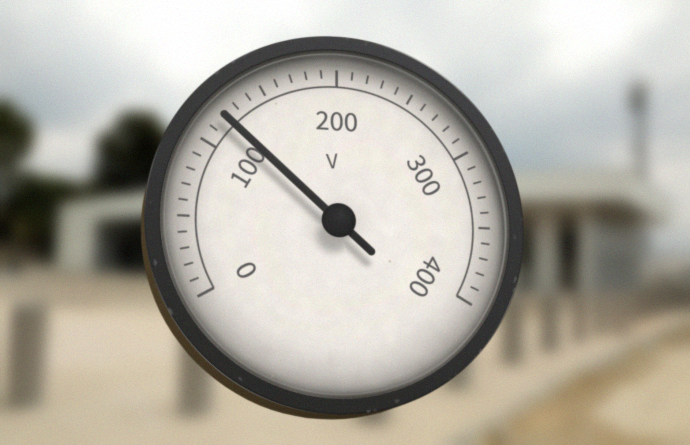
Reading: value=120 unit=V
